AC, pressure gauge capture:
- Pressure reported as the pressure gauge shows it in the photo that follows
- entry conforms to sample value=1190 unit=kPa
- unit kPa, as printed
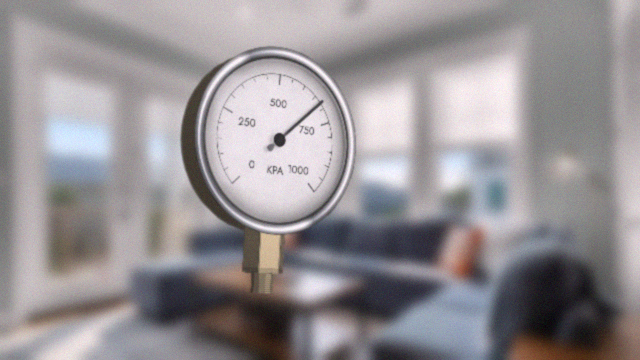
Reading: value=675 unit=kPa
